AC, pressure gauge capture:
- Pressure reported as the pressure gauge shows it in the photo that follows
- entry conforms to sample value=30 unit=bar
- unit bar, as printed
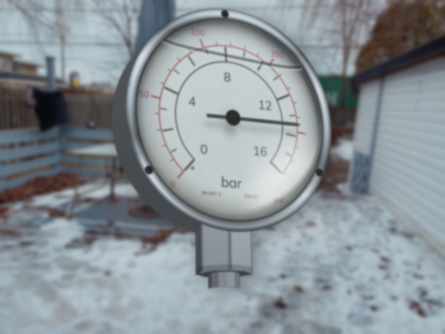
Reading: value=13.5 unit=bar
